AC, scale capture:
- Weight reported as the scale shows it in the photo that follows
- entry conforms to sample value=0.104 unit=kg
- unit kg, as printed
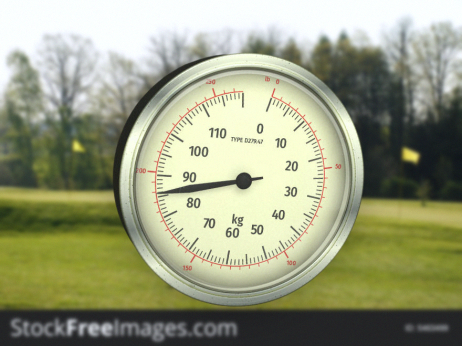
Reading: value=86 unit=kg
